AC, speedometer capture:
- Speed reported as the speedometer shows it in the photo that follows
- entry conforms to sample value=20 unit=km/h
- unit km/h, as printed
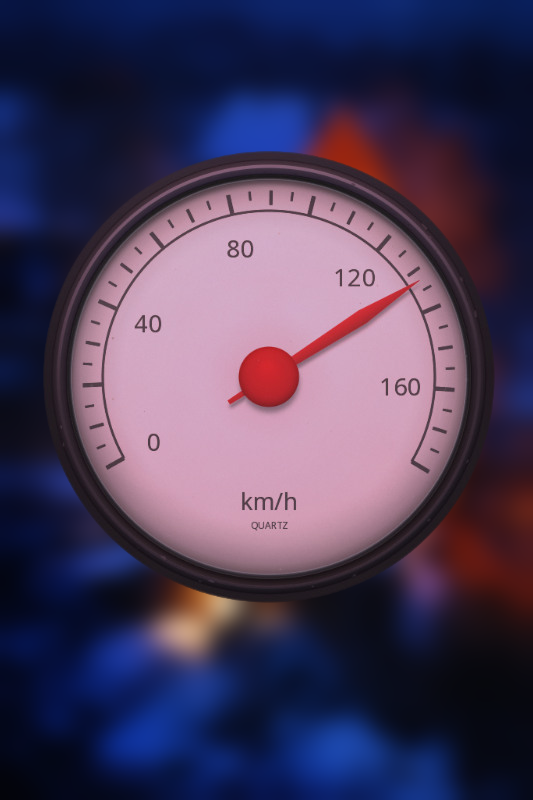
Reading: value=132.5 unit=km/h
